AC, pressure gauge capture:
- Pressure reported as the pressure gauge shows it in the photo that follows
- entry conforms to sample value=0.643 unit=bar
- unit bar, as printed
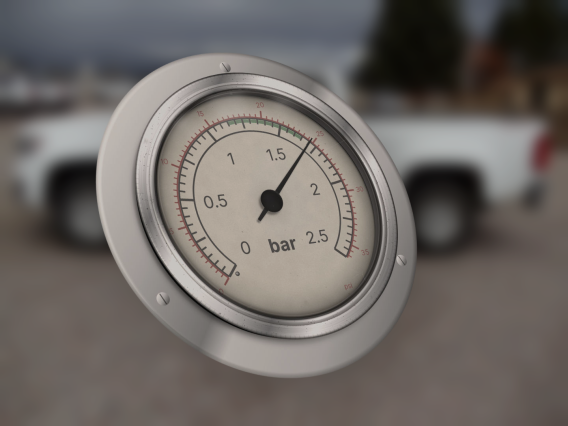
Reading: value=1.7 unit=bar
